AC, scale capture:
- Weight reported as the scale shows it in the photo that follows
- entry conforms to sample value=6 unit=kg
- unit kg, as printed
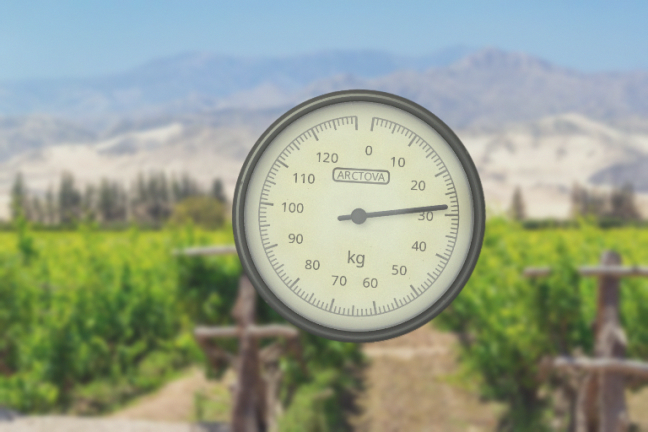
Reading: value=28 unit=kg
